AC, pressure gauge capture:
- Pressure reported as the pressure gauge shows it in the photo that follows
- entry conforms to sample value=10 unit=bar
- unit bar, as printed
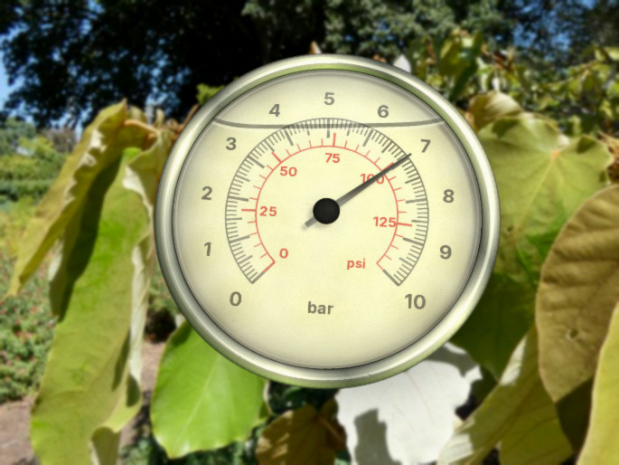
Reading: value=7 unit=bar
